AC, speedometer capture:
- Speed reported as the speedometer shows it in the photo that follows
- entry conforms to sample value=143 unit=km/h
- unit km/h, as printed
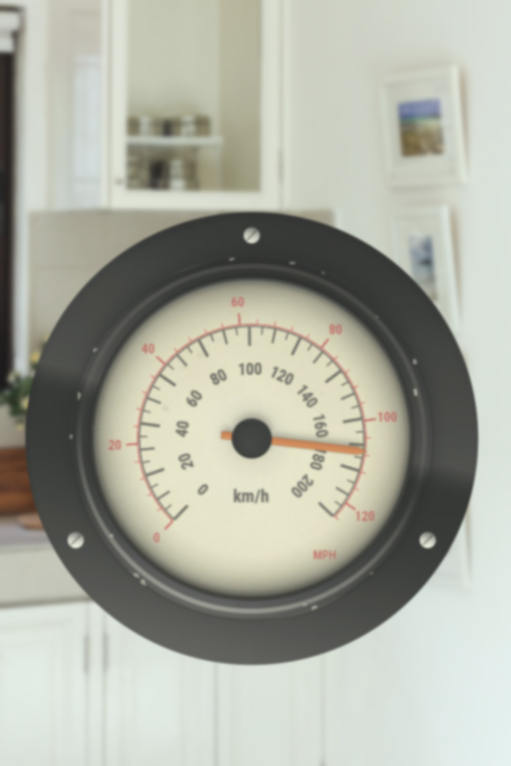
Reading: value=172.5 unit=km/h
